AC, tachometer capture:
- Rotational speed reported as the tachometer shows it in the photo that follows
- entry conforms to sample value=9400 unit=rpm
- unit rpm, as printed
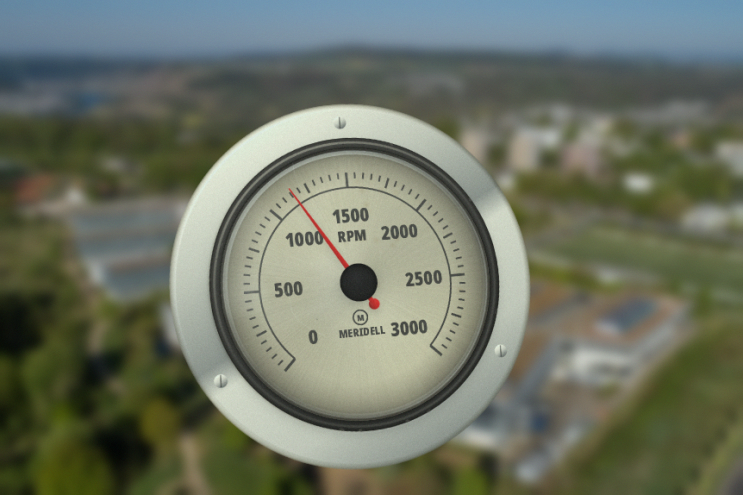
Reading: value=1150 unit=rpm
